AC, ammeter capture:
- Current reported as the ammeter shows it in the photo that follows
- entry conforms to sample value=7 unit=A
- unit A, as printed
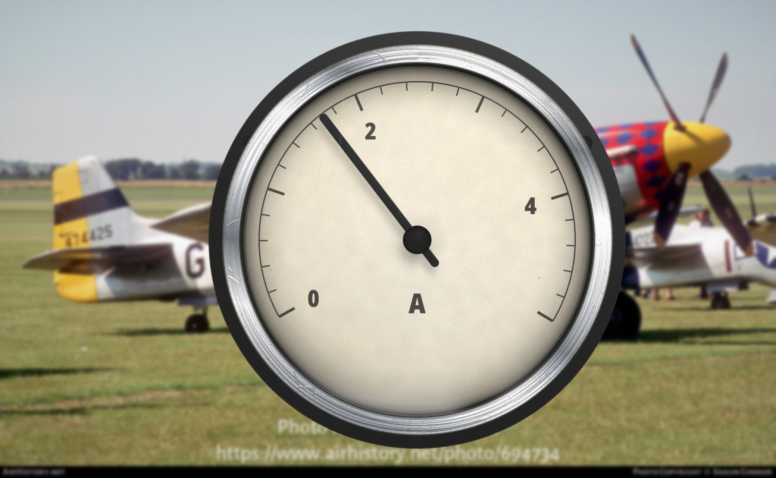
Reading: value=1.7 unit=A
